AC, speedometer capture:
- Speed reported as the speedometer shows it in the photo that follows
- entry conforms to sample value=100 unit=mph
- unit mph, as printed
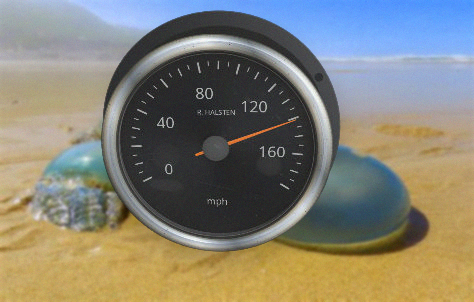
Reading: value=140 unit=mph
